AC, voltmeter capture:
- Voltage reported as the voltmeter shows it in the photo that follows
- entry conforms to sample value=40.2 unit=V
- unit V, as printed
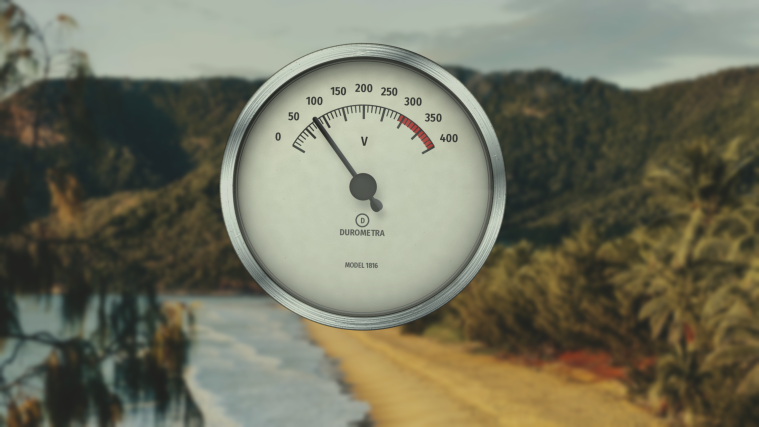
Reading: value=80 unit=V
